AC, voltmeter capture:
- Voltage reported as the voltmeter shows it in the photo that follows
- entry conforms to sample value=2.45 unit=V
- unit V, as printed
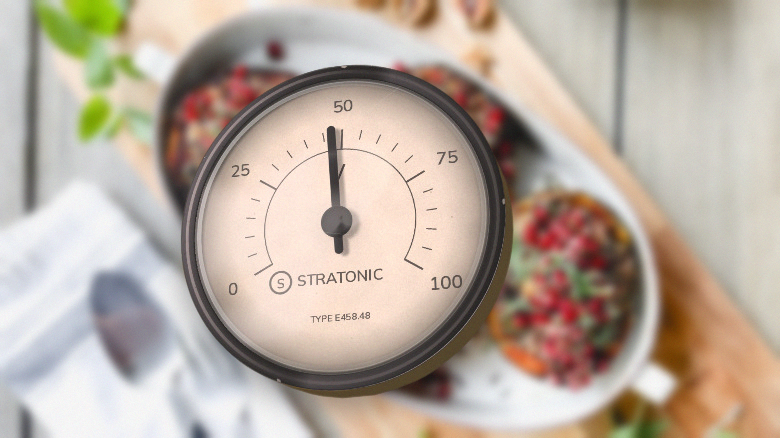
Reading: value=47.5 unit=V
